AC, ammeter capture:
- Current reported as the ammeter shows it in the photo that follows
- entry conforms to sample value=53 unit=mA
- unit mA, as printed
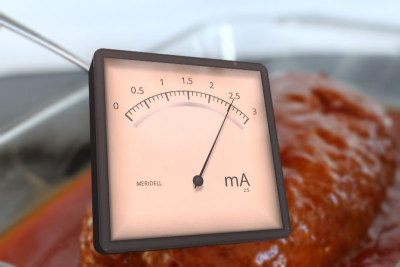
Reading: value=2.5 unit=mA
